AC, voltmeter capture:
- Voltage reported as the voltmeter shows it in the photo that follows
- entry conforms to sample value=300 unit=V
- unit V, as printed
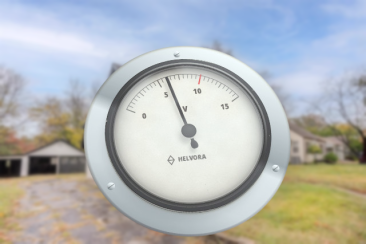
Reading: value=6 unit=V
